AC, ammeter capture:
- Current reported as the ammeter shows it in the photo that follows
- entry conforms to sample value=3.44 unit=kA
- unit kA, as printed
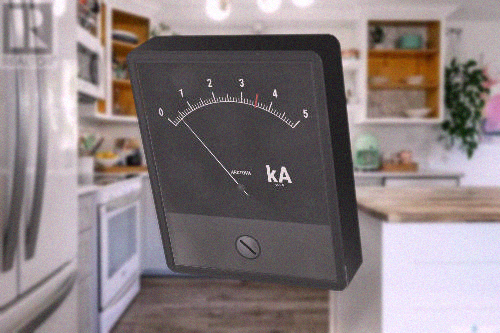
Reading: value=0.5 unit=kA
